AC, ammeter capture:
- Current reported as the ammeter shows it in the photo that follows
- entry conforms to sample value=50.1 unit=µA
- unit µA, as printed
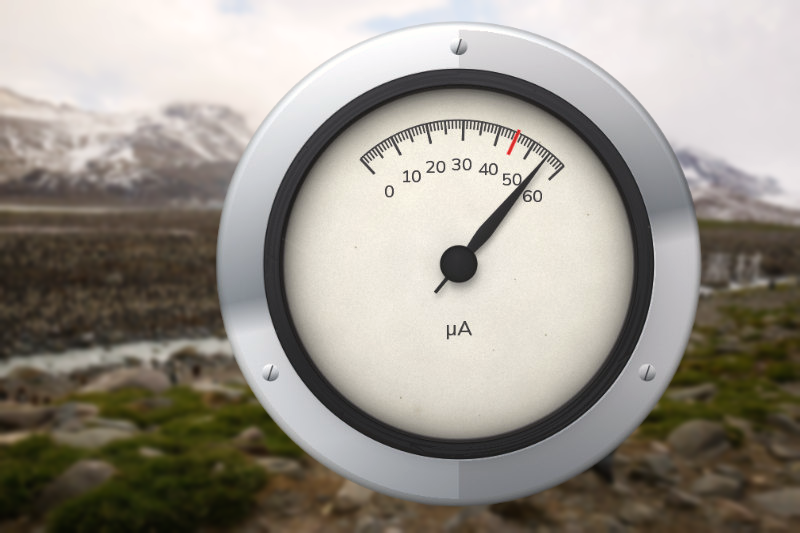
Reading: value=55 unit=µA
